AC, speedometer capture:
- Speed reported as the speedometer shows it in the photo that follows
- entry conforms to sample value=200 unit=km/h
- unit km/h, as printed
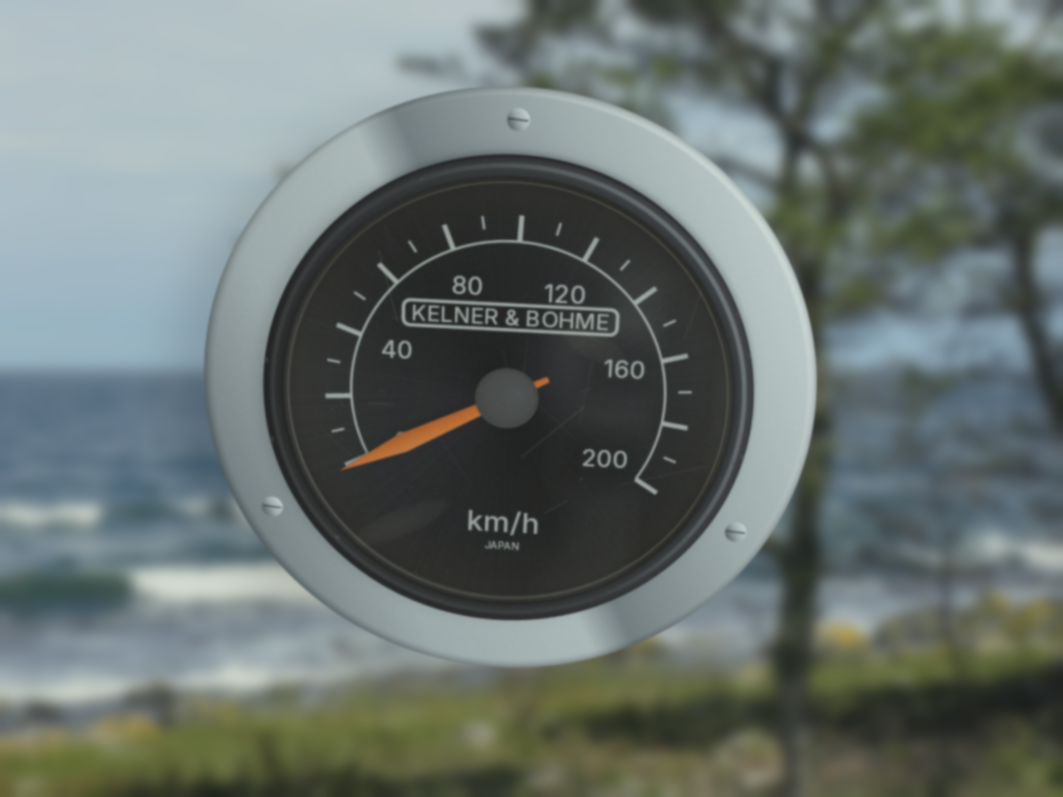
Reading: value=0 unit=km/h
